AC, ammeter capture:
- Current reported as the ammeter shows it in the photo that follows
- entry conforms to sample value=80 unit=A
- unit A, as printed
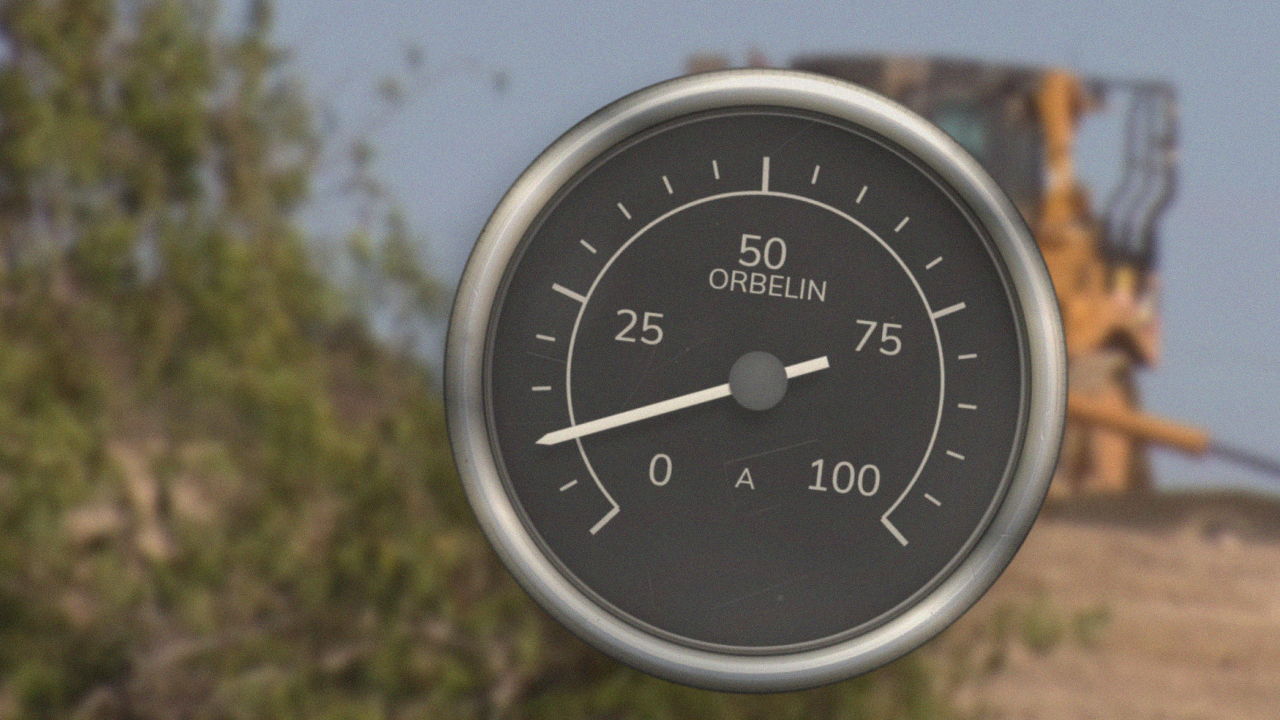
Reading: value=10 unit=A
